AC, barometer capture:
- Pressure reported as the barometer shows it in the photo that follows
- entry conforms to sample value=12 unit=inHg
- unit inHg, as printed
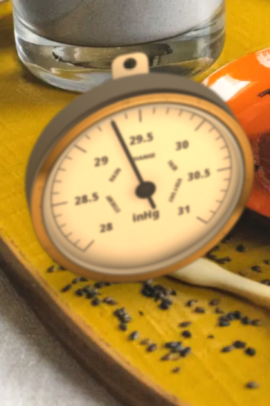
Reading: value=29.3 unit=inHg
